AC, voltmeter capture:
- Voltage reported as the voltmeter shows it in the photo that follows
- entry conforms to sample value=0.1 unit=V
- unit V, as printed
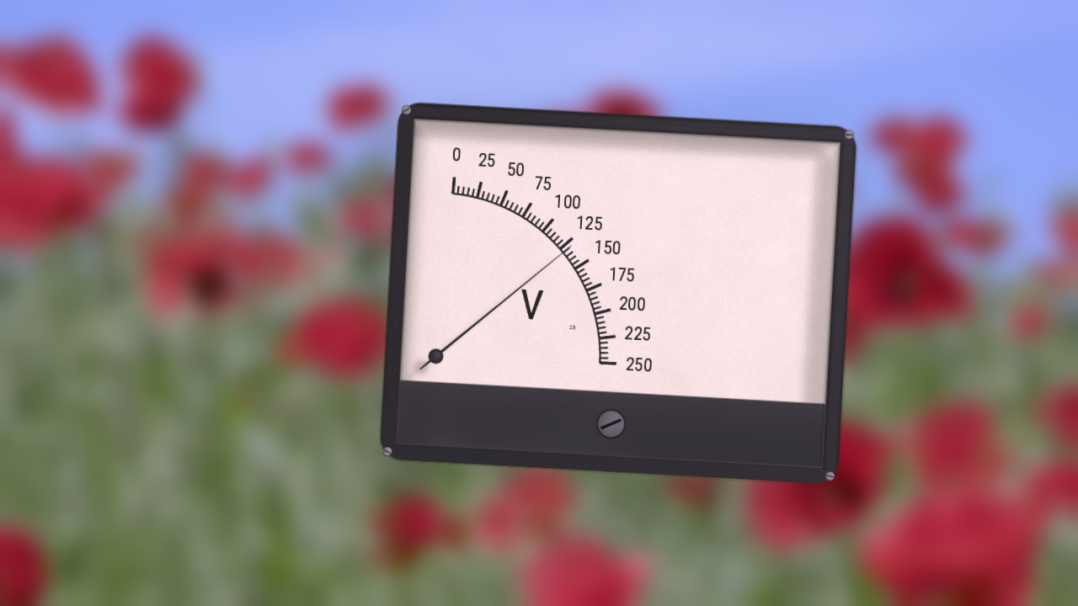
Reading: value=130 unit=V
